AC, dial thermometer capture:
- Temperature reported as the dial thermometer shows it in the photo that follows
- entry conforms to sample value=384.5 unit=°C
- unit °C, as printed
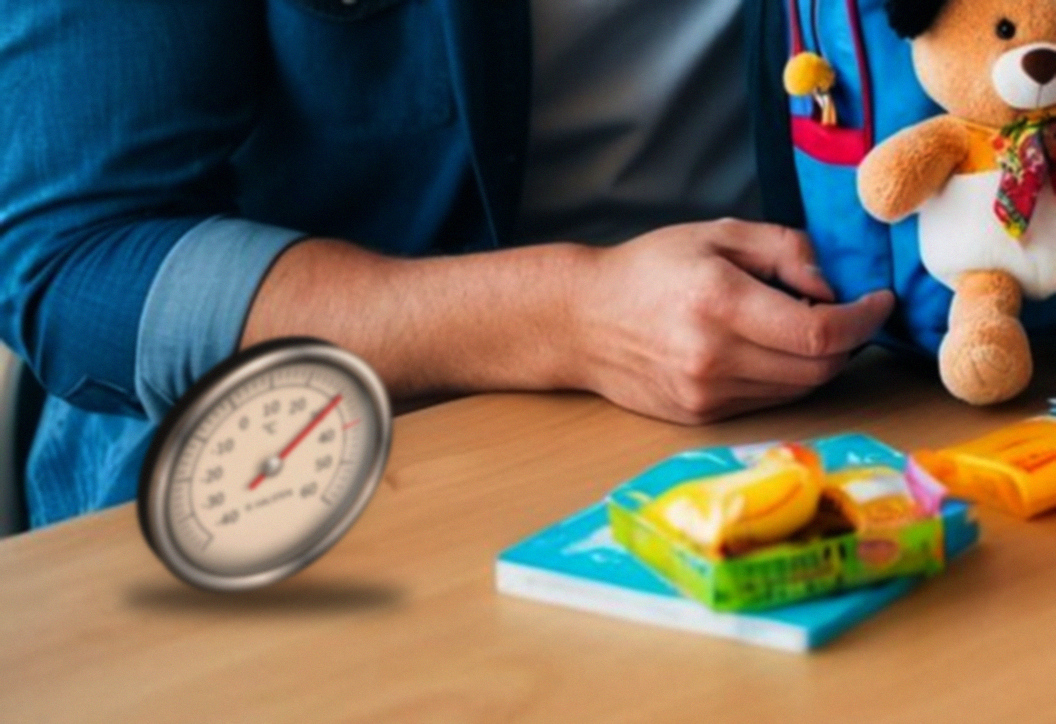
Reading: value=30 unit=°C
